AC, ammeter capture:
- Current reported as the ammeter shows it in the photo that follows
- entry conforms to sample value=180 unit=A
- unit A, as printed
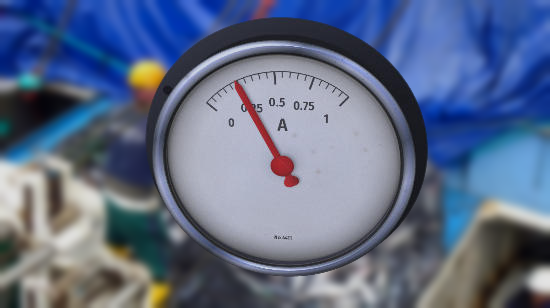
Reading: value=0.25 unit=A
